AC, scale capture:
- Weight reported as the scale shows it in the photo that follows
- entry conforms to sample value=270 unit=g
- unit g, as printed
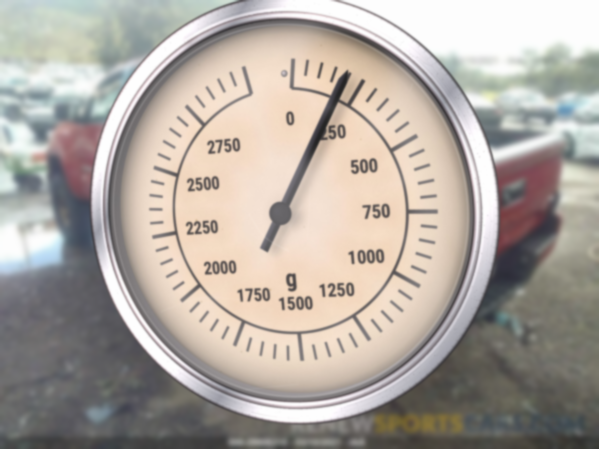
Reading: value=200 unit=g
